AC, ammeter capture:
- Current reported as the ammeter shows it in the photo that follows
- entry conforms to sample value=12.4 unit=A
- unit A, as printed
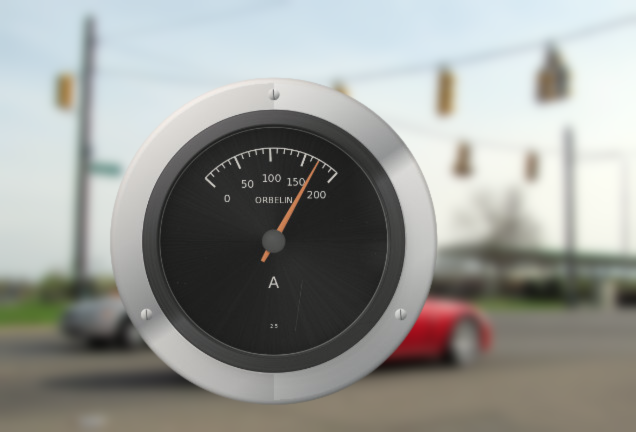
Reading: value=170 unit=A
